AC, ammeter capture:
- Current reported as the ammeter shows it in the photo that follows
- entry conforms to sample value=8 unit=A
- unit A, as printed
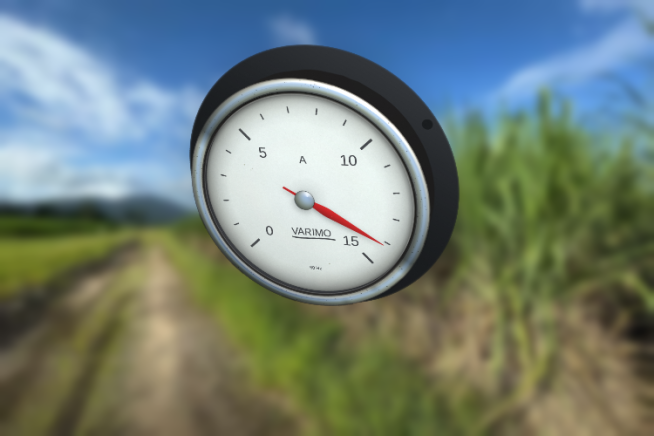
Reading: value=14 unit=A
